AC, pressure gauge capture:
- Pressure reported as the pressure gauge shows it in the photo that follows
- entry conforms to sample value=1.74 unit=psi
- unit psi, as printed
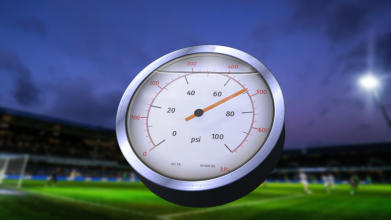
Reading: value=70 unit=psi
